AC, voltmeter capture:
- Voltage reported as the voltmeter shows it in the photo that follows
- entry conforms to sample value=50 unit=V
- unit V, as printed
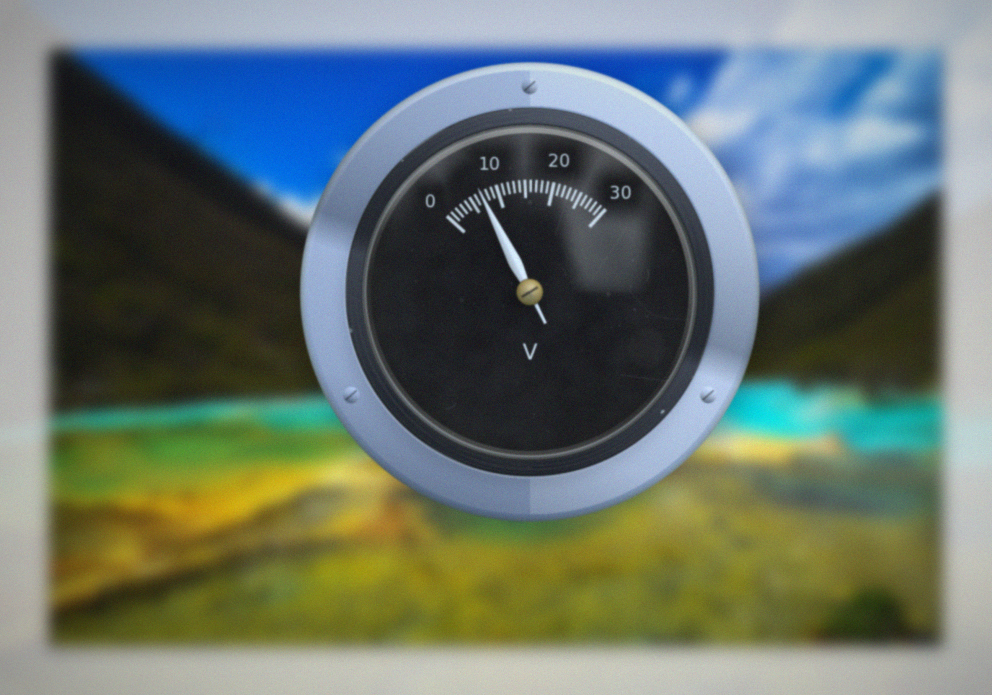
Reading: value=7 unit=V
